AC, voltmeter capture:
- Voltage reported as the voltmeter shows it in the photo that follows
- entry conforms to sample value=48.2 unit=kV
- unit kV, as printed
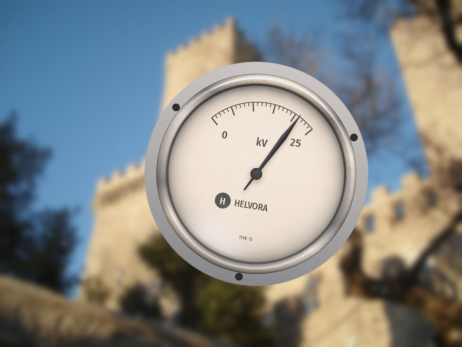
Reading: value=21 unit=kV
